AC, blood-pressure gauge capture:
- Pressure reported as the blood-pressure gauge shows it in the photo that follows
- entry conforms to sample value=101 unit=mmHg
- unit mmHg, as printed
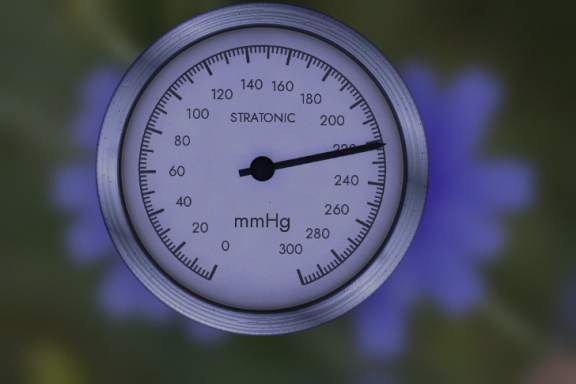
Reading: value=222 unit=mmHg
